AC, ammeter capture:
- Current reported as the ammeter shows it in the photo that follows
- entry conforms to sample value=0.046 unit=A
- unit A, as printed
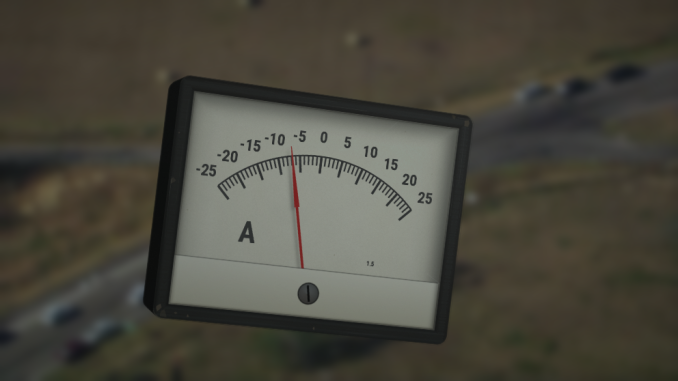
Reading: value=-7 unit=A
